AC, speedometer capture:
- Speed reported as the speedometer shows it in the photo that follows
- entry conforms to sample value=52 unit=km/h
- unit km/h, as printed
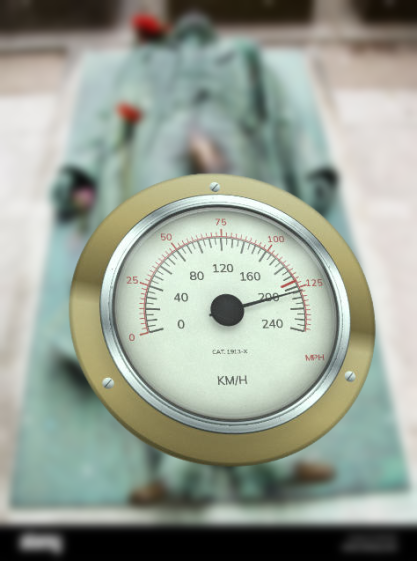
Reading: value=205 unit=km/h
